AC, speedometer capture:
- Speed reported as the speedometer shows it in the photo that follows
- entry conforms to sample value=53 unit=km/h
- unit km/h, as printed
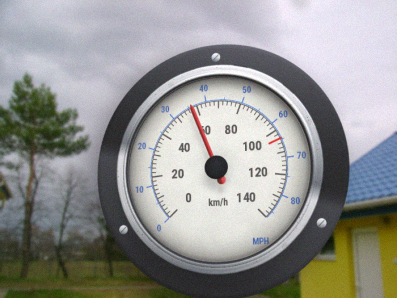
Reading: value=58 unit=km/h
